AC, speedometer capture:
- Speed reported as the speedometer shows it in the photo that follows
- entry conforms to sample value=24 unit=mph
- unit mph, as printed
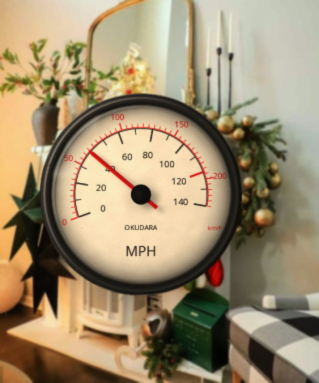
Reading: value=40 unit=mph
